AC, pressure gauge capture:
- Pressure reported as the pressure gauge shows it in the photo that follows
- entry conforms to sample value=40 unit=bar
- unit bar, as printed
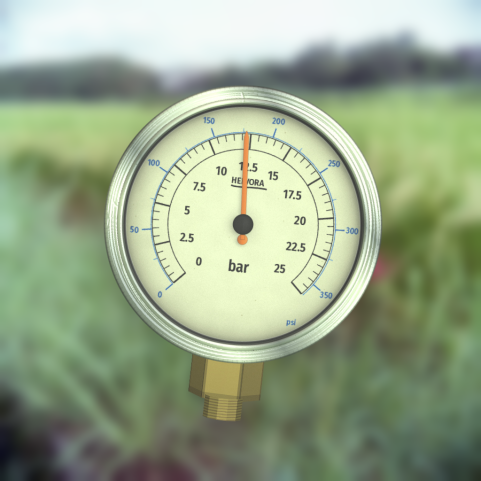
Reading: value=12.25 unit=bar
